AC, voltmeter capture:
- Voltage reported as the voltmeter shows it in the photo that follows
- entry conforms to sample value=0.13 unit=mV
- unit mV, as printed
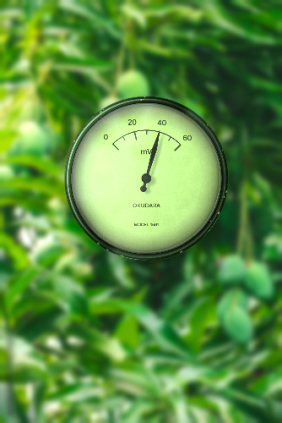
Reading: value=40 unit=mV
